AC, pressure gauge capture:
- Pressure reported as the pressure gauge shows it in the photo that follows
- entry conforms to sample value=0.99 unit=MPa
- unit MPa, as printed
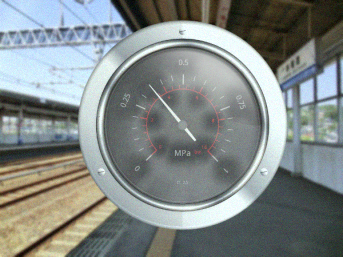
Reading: value=0.35 unit=MPa
